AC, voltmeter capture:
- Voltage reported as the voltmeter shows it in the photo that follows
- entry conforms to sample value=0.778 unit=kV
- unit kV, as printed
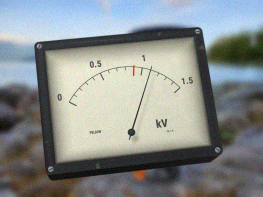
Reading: value=1.1 unit=kV
